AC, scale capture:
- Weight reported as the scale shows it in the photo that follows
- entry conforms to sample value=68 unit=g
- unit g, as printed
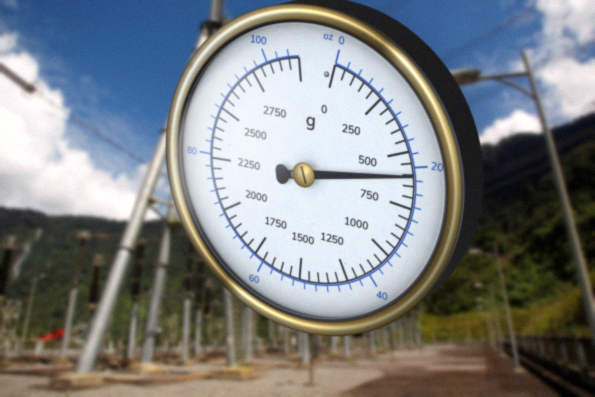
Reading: value=600 unit=g
